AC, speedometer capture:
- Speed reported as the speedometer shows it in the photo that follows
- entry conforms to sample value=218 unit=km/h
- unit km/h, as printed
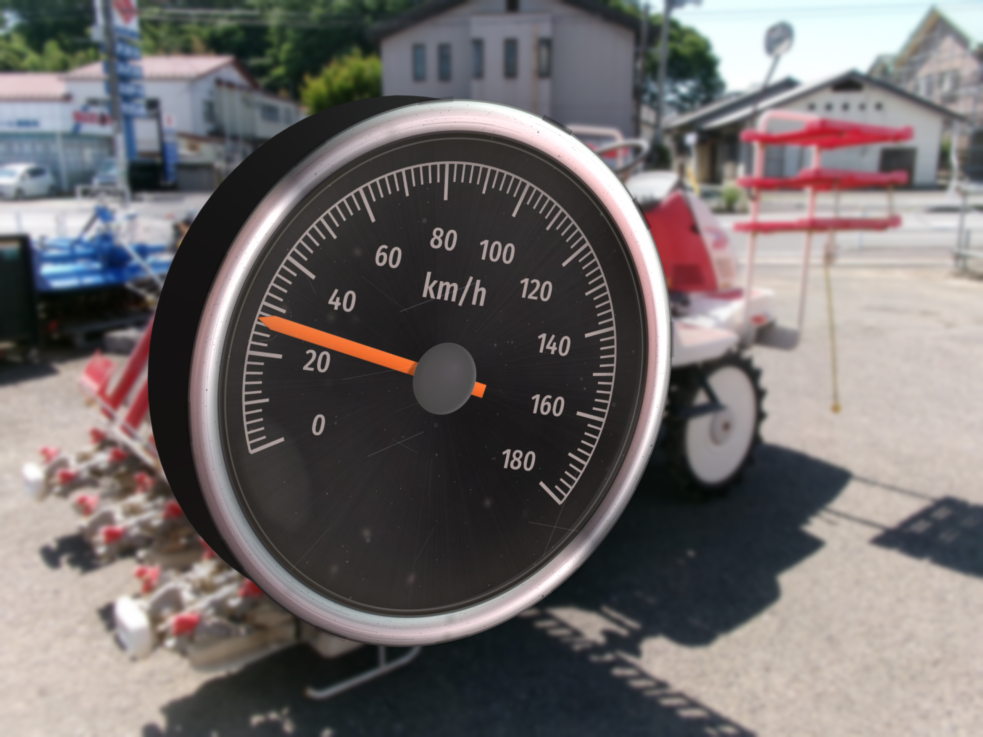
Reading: value=27 unit=km/h
